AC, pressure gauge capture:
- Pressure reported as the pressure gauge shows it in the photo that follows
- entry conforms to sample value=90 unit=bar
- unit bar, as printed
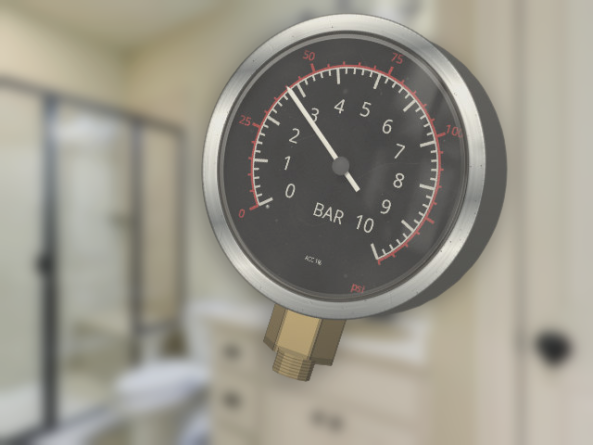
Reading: value=2.8 unit=bar
